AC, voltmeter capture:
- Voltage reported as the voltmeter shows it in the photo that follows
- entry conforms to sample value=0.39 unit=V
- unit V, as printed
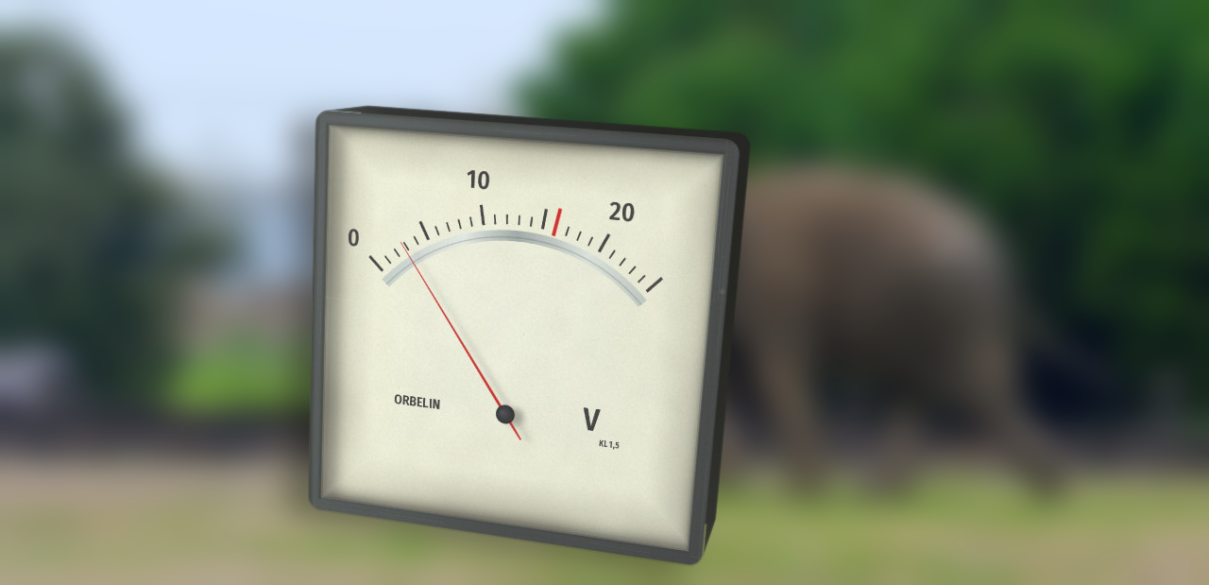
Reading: value=3 unit=V
